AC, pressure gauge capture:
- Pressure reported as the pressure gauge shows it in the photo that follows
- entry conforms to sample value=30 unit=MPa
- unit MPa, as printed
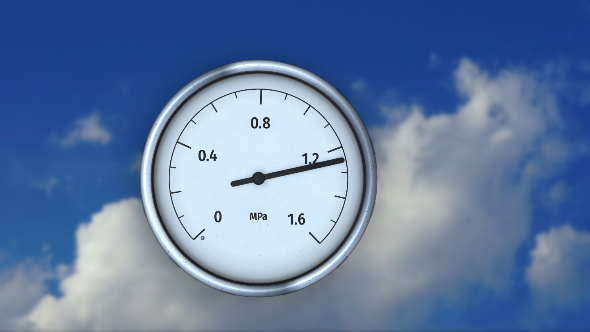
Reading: value=1.25 unit=MPa
